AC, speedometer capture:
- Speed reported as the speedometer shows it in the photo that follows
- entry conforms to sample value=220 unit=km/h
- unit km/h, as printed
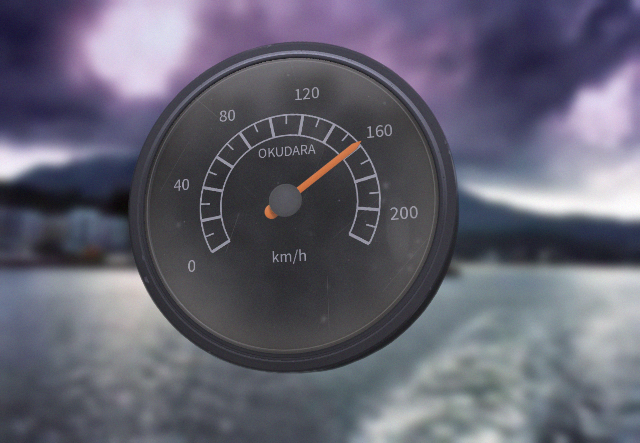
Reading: value=160 unit=km/h
